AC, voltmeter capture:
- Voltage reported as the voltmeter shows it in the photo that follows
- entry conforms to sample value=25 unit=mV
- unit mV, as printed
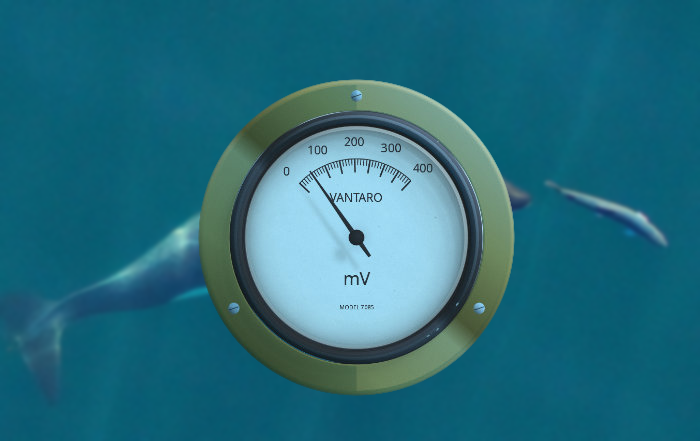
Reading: value=50 unit=mV
